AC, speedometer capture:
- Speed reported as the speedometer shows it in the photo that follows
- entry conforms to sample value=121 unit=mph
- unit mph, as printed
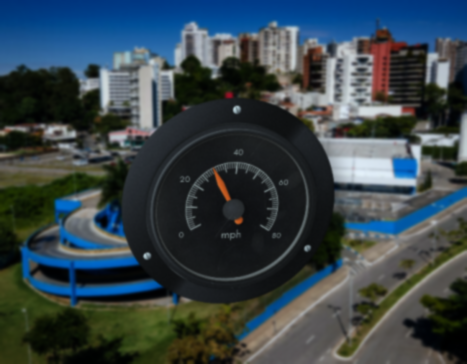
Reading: value=30 unit=mph
